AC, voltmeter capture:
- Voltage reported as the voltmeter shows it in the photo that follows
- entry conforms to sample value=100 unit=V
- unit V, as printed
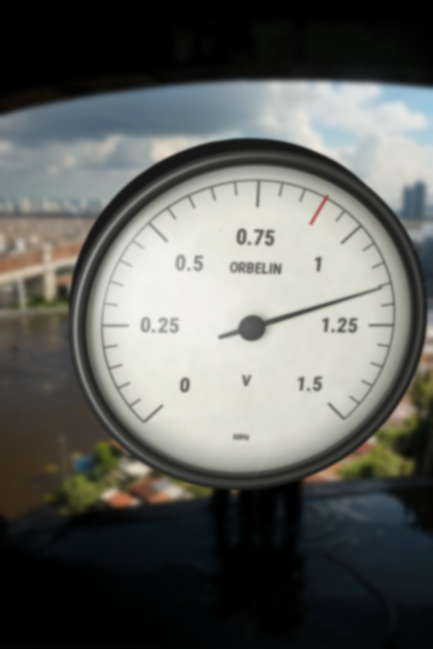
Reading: value=1.15 unit=V
